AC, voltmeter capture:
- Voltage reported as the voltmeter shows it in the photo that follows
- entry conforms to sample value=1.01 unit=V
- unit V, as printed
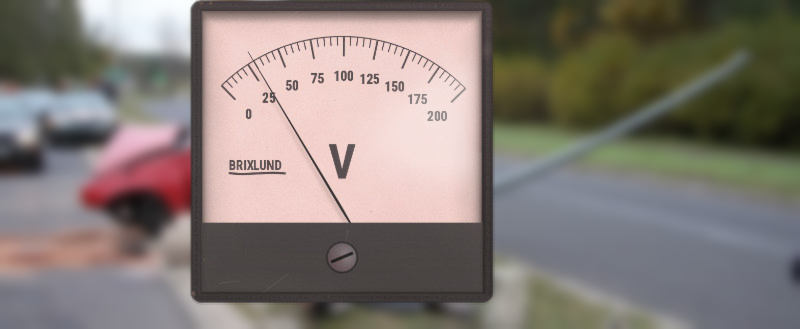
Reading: value=30 unit=V
